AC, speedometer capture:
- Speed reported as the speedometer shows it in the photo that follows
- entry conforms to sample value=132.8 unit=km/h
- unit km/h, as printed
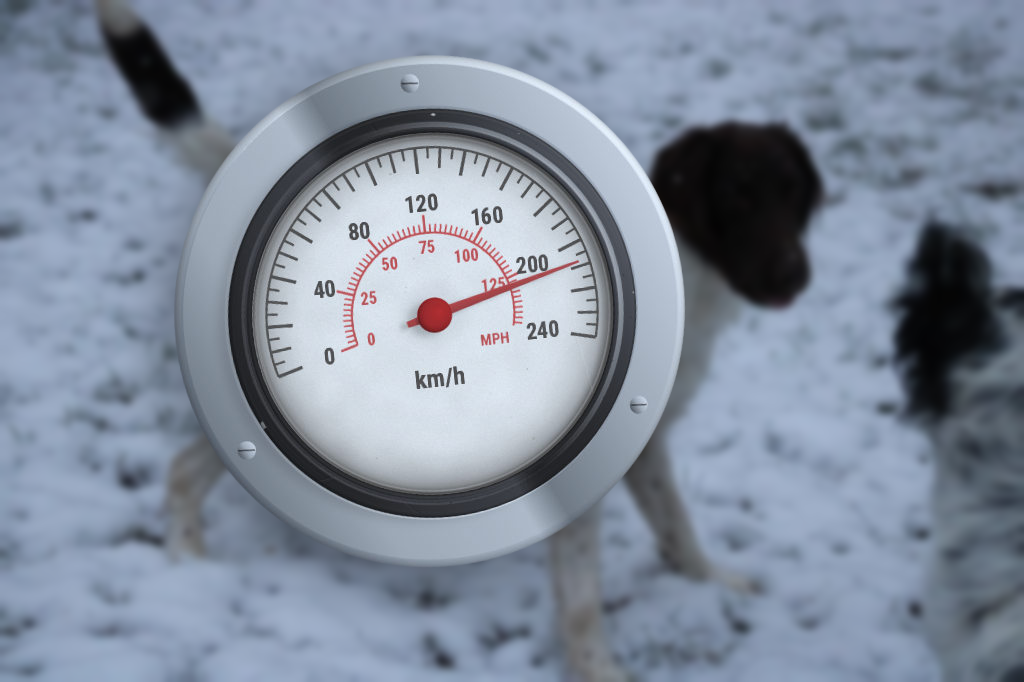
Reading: value=207.5 unit=km/h
